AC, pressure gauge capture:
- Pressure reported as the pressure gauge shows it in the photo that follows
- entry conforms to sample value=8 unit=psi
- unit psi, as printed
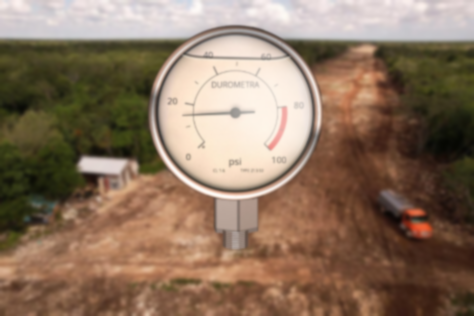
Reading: value=15 unit=psi
